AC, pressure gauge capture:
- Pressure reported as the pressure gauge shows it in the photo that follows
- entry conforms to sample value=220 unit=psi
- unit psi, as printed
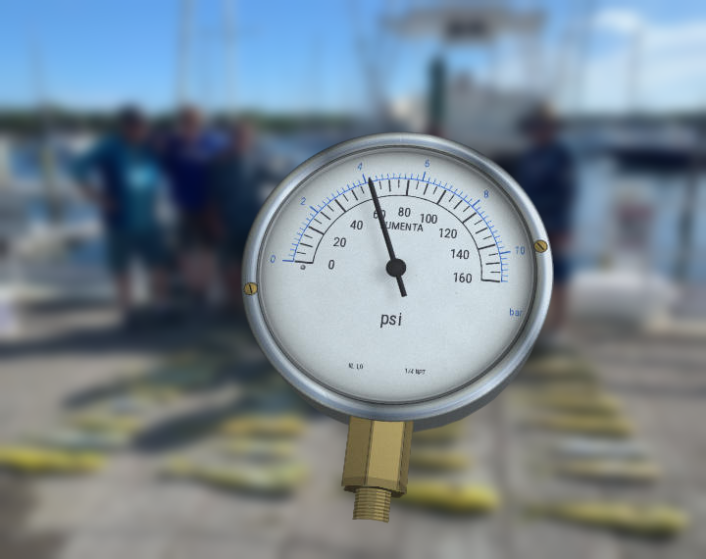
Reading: value=60 unit=psi
